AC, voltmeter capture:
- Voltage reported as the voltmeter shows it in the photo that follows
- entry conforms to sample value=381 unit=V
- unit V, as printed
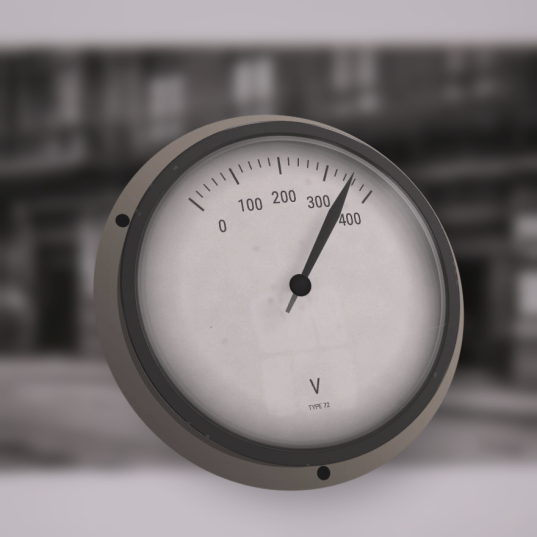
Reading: value=350 unit=V
